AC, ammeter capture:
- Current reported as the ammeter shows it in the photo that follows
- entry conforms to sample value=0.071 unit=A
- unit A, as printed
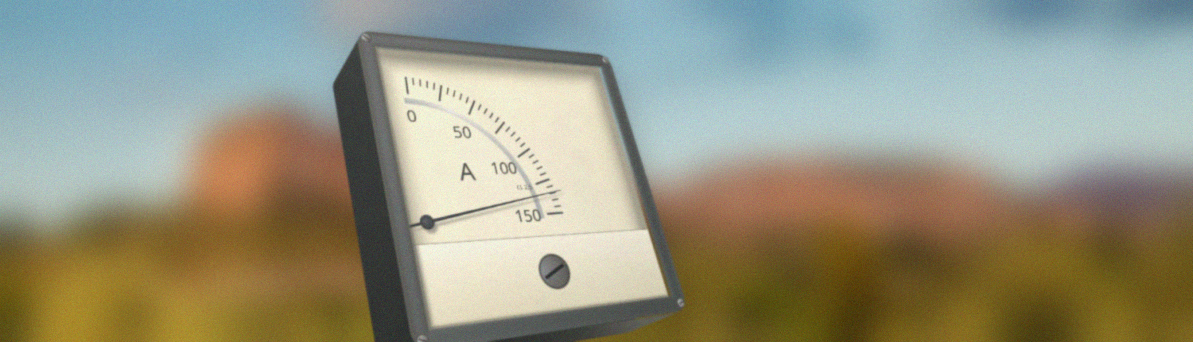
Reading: value=135 unit=A
